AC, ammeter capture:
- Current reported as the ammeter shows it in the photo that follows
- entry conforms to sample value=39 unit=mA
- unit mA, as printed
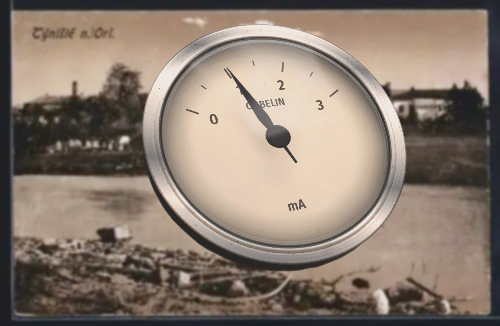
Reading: value=1 unit=mA
